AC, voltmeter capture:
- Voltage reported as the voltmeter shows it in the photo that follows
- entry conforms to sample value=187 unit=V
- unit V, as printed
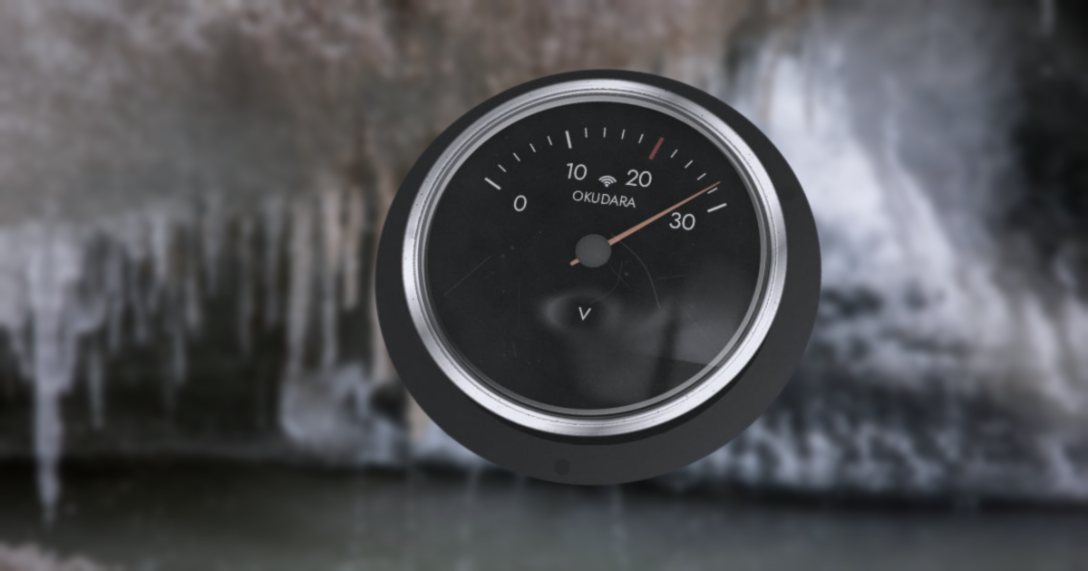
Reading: value=28 unit=V
